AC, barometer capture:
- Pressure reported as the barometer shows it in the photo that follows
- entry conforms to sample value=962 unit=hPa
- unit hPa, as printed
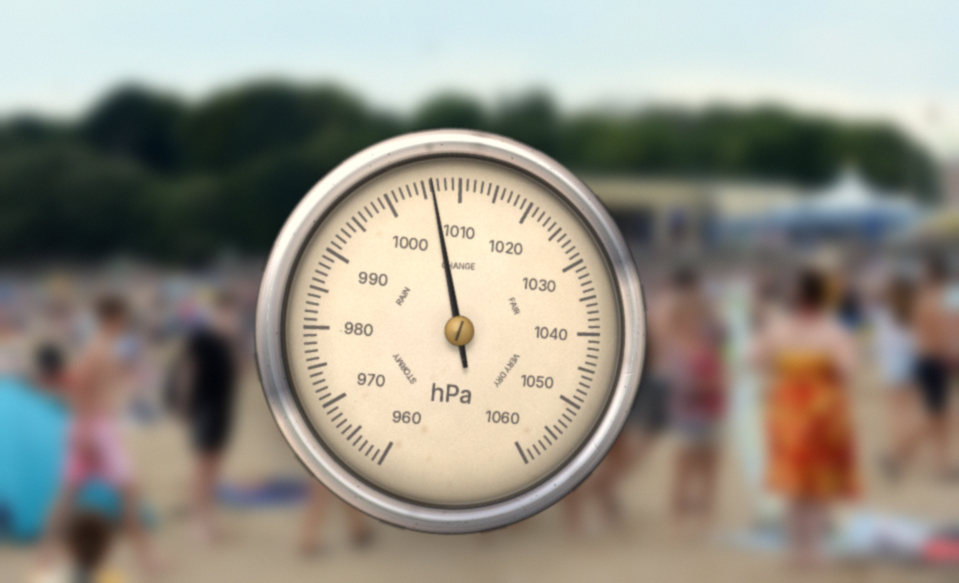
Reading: value=1006 unit=hPa
